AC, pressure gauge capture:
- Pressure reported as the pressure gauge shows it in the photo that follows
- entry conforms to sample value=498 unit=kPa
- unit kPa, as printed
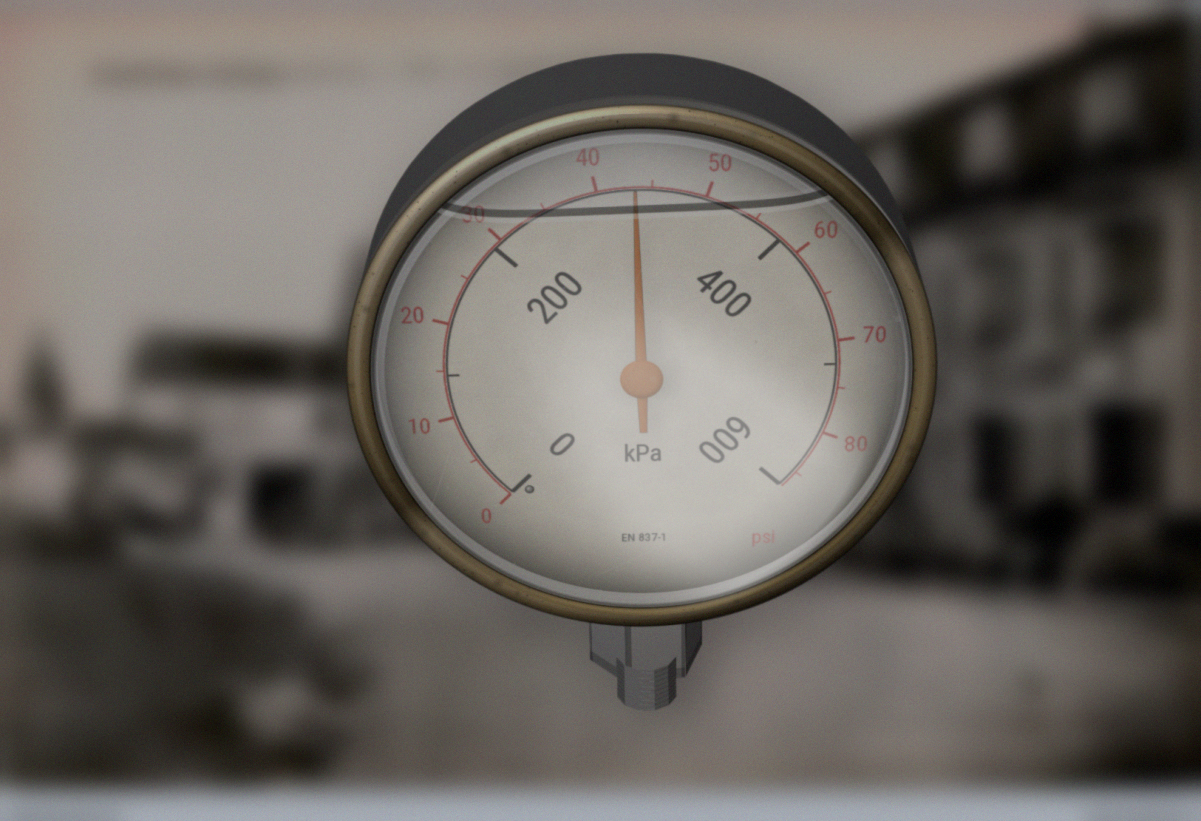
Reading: value=300 unit=kPa
